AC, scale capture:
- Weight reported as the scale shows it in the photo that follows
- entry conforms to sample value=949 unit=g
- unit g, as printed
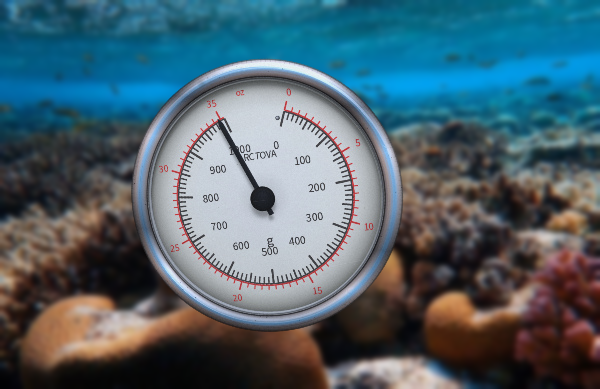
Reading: value=990 unit=g
